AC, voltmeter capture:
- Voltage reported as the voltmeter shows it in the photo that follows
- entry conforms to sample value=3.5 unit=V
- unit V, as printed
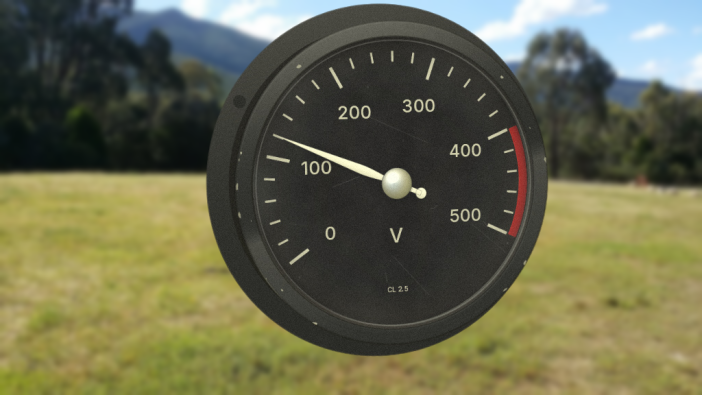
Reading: value=120 unit=V
